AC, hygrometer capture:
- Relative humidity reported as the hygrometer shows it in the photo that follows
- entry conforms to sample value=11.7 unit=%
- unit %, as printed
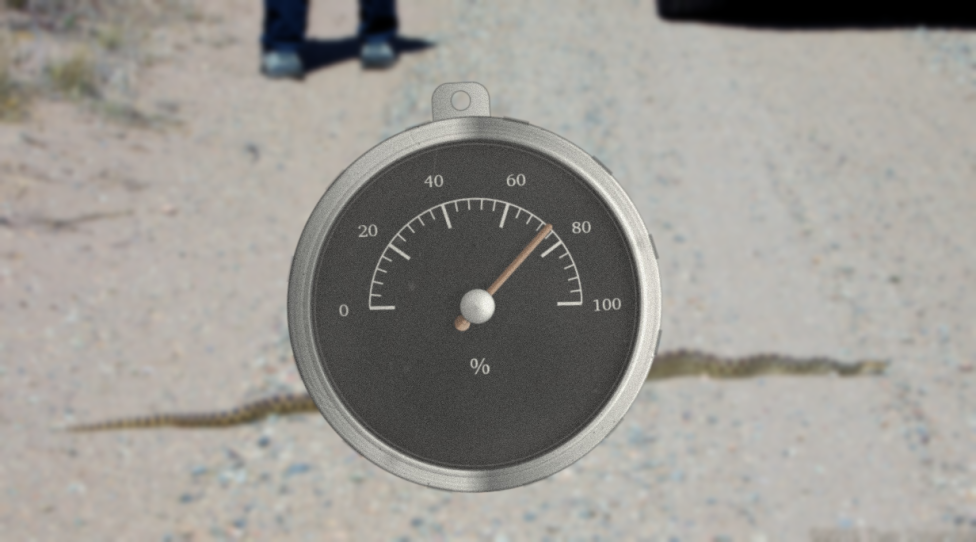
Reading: value=74 unit=%
